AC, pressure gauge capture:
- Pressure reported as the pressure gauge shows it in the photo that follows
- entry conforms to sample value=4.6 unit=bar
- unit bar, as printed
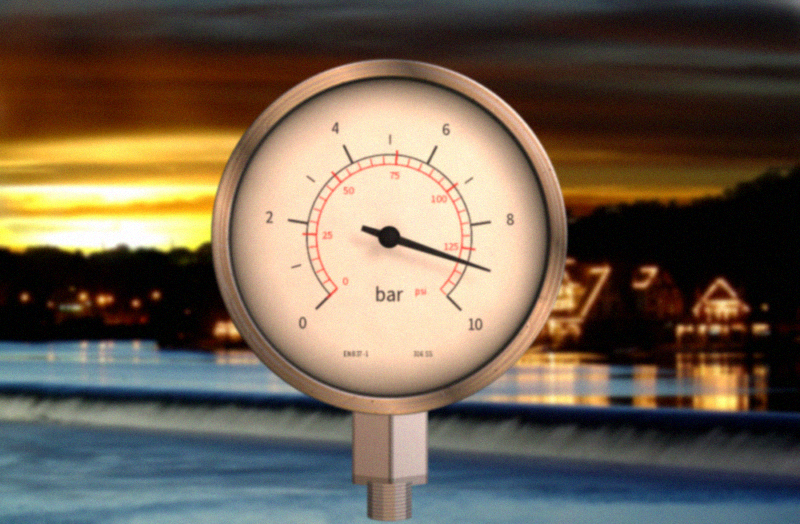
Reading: value=9 unit=bar
